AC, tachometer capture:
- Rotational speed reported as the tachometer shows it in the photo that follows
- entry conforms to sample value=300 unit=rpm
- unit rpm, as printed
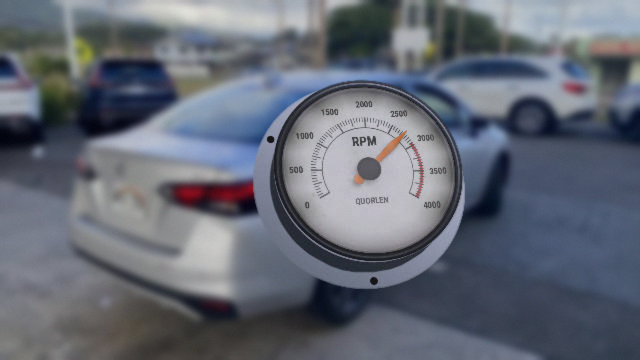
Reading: value=2750 unit=rpm
